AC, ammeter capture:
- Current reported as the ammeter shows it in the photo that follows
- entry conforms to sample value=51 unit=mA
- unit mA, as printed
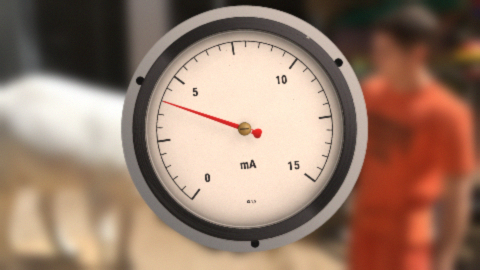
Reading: value=4 unit=mA
